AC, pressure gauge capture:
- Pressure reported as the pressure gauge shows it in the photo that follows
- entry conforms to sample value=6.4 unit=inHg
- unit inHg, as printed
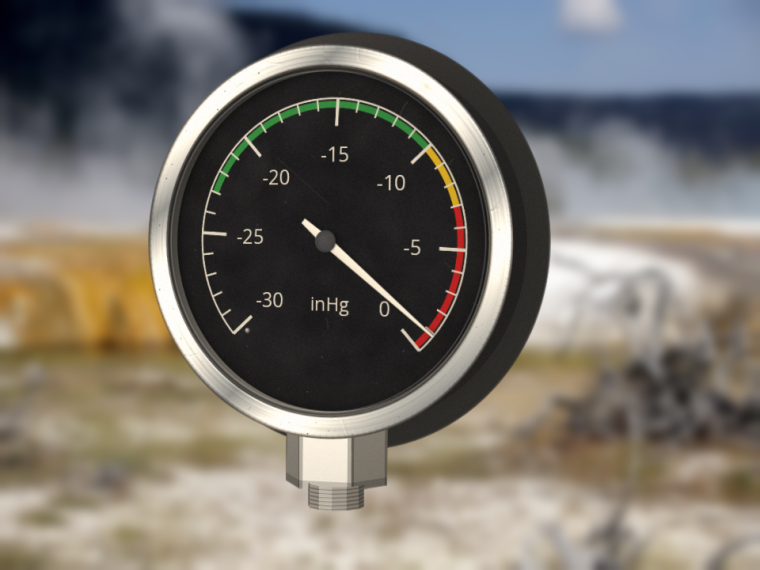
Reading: value=-1 unit=inHg
